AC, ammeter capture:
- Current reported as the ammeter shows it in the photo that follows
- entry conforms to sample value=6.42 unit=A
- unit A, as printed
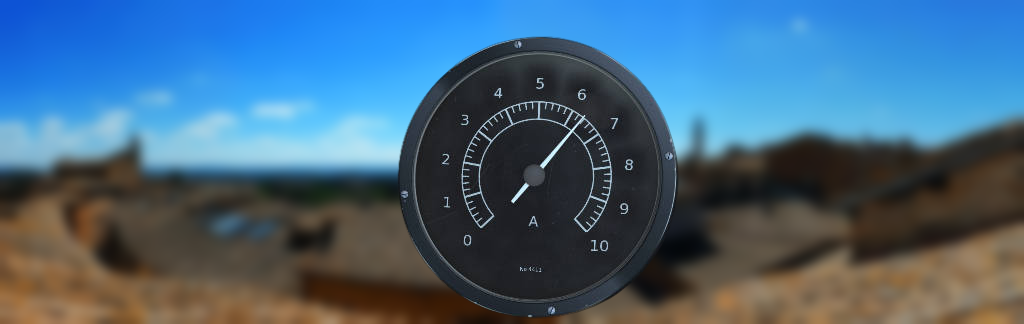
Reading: value=6.4 unit=A
